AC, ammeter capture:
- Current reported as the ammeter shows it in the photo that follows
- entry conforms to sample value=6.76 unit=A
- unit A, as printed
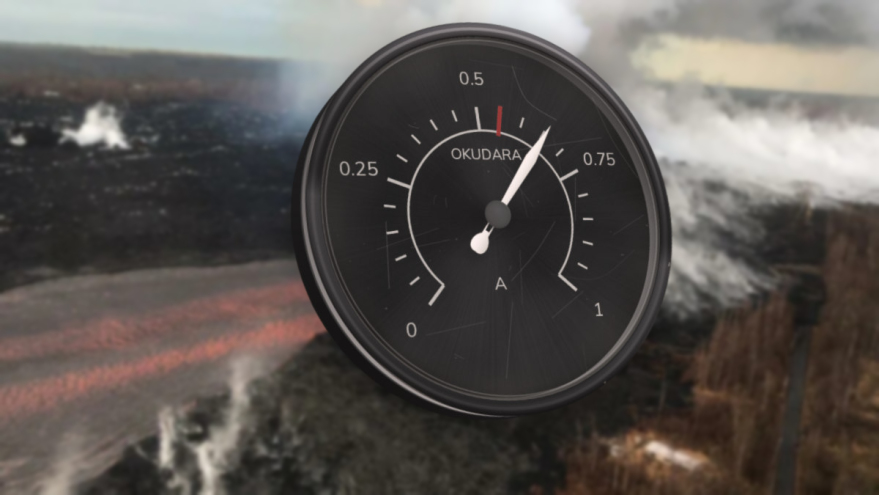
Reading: value=0.65 unit=A
